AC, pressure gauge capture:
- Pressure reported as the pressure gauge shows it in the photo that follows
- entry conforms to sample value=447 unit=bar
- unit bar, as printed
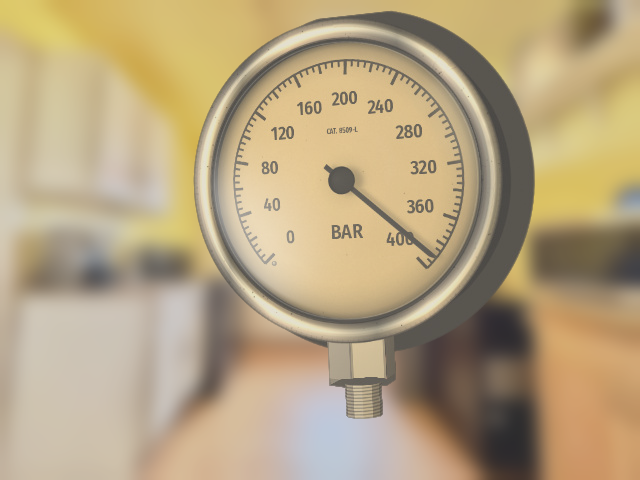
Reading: value=390 unit=bar
